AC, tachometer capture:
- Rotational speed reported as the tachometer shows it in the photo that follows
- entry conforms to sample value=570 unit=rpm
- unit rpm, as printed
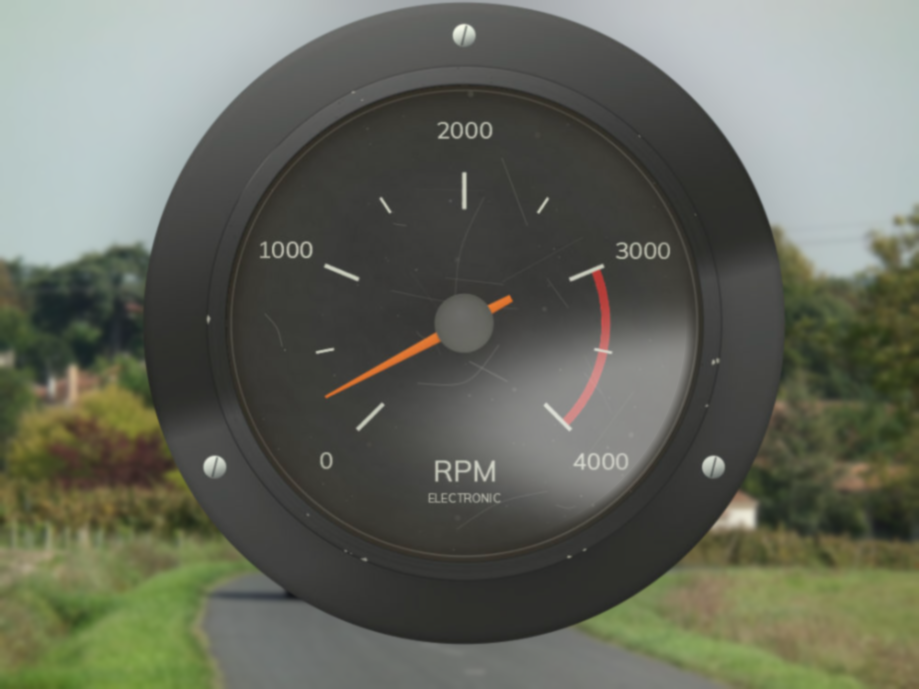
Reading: value=250 unit=rpm
